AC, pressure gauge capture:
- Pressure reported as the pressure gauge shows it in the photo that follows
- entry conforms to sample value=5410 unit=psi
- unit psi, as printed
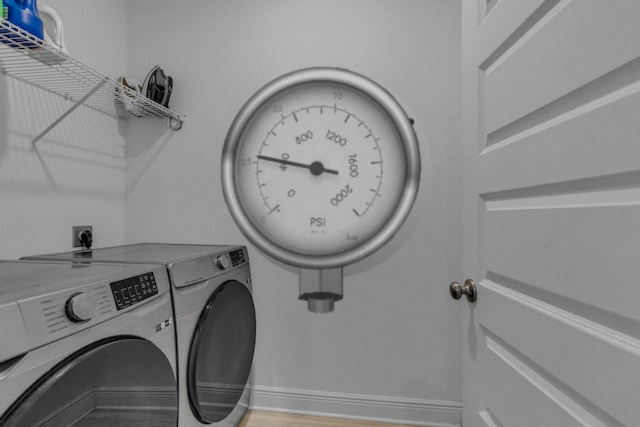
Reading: value=400 unit=psi
